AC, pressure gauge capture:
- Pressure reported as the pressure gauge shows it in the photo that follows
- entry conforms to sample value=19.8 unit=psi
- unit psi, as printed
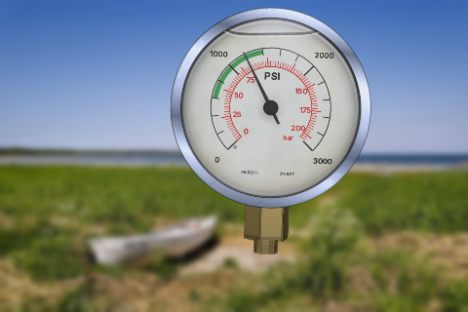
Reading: value=1200 unit=psi
